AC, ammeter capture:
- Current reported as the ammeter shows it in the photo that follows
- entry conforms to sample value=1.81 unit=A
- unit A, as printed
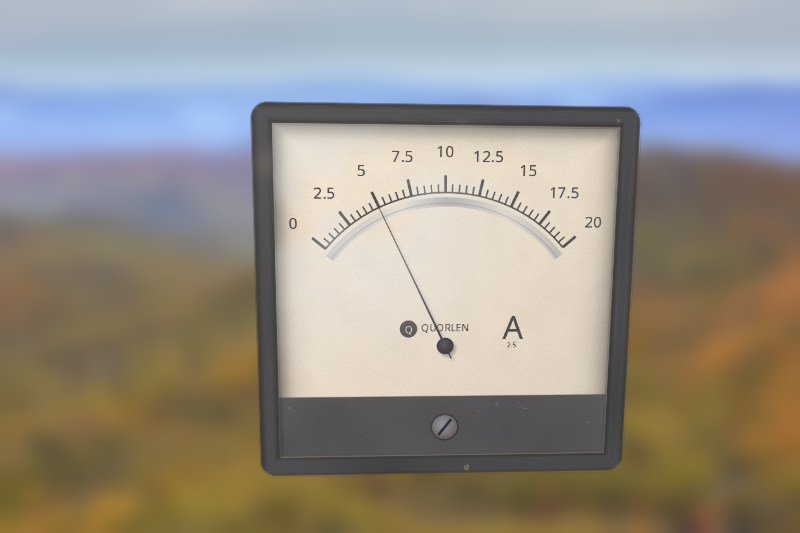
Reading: value=5 unit=A
